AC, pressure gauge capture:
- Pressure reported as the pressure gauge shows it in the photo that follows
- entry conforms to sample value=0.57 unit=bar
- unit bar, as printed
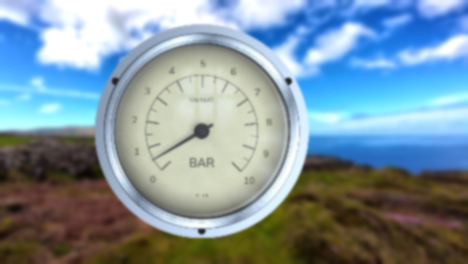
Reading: value=0.5 unit=bar
